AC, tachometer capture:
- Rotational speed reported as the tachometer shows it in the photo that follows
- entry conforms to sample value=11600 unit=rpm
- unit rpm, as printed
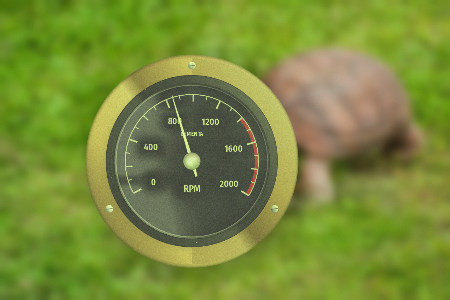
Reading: value=850 unit=rpm
